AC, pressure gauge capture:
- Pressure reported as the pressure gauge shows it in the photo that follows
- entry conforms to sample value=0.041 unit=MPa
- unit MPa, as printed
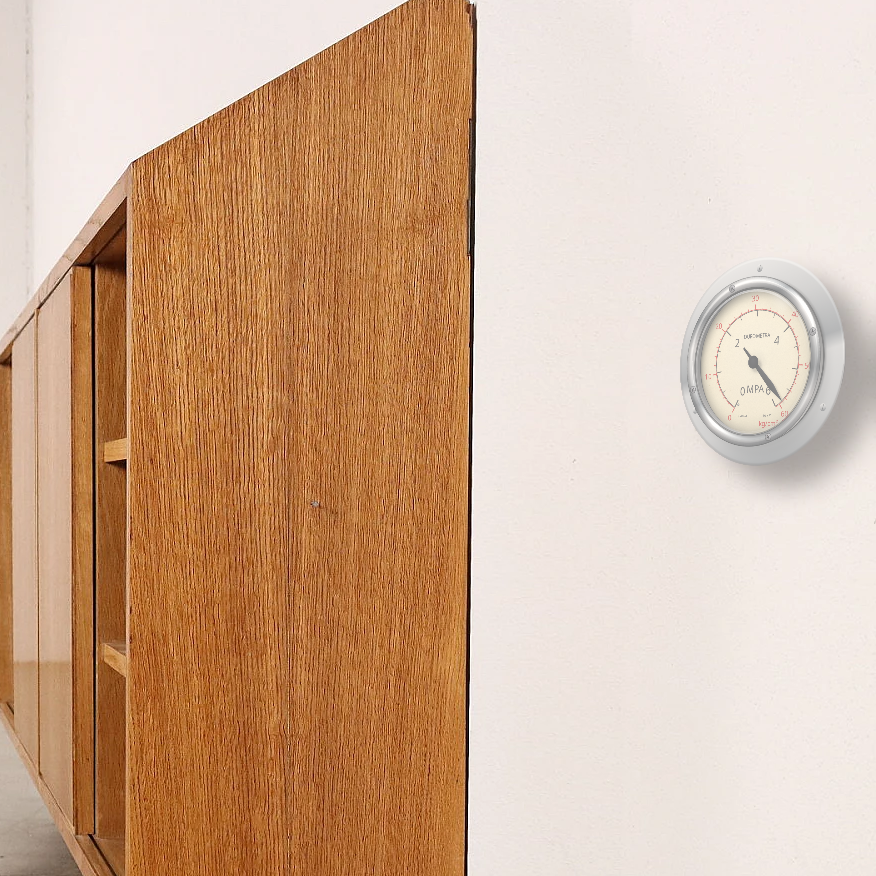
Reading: value=5.75 unit=MPa
